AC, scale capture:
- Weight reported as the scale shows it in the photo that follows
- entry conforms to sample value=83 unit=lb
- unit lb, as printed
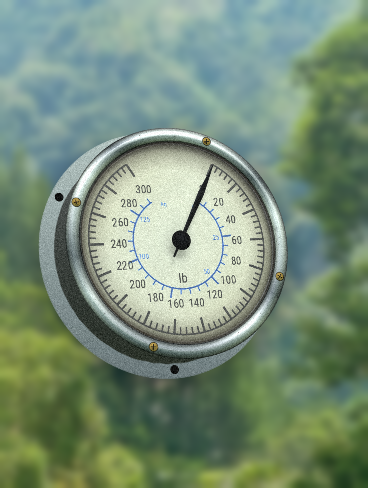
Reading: value=0 unit=lb
